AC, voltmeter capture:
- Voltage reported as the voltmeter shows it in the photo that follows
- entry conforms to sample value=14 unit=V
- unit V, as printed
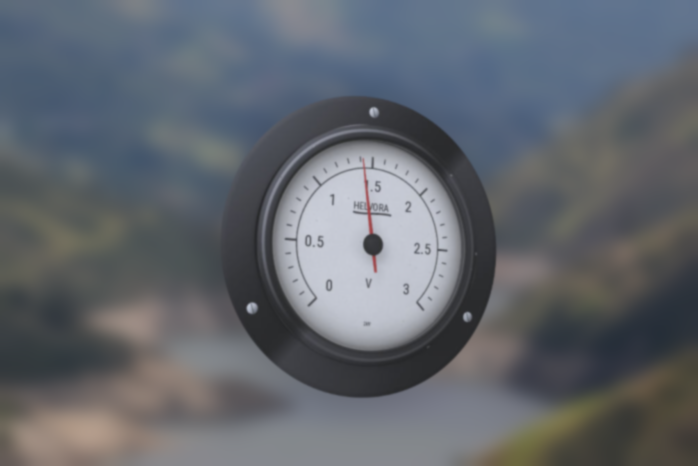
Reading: value=1.4 unit=V
